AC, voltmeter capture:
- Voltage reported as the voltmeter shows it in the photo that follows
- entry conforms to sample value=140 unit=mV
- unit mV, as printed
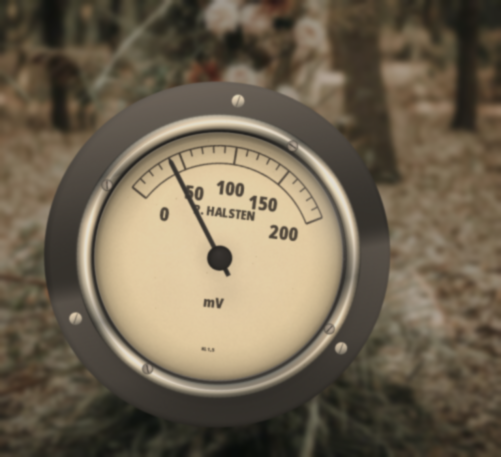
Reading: value=40 unit=mV
